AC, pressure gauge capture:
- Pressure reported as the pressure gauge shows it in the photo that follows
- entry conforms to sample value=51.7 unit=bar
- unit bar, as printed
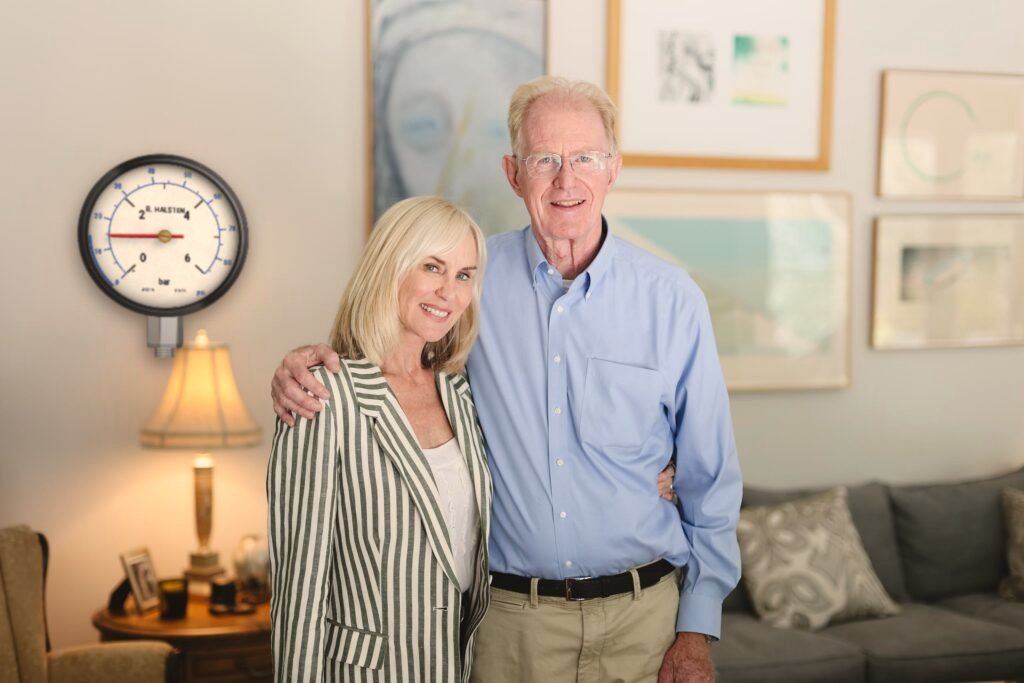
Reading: value=1 unit=bar
